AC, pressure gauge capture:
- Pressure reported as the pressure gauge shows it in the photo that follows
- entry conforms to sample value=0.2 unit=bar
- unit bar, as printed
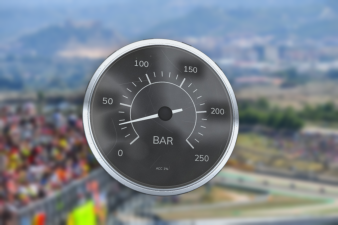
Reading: value=25 unit=bar
